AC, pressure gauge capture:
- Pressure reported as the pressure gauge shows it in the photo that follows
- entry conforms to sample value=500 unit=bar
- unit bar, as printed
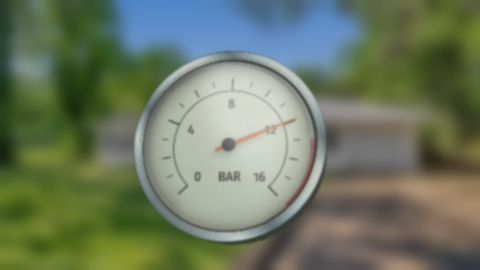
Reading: value=12 unit=bar
